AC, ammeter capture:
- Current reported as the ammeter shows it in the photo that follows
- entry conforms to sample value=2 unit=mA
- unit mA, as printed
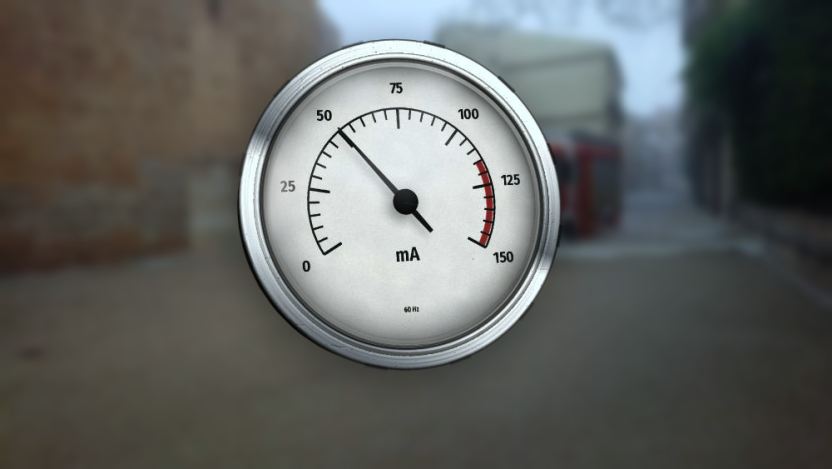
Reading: value=50 unit=mA
